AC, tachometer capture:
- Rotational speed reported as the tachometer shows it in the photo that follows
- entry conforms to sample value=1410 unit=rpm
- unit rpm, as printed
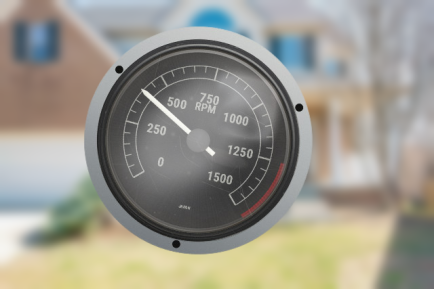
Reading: value=400 unit=rpm
